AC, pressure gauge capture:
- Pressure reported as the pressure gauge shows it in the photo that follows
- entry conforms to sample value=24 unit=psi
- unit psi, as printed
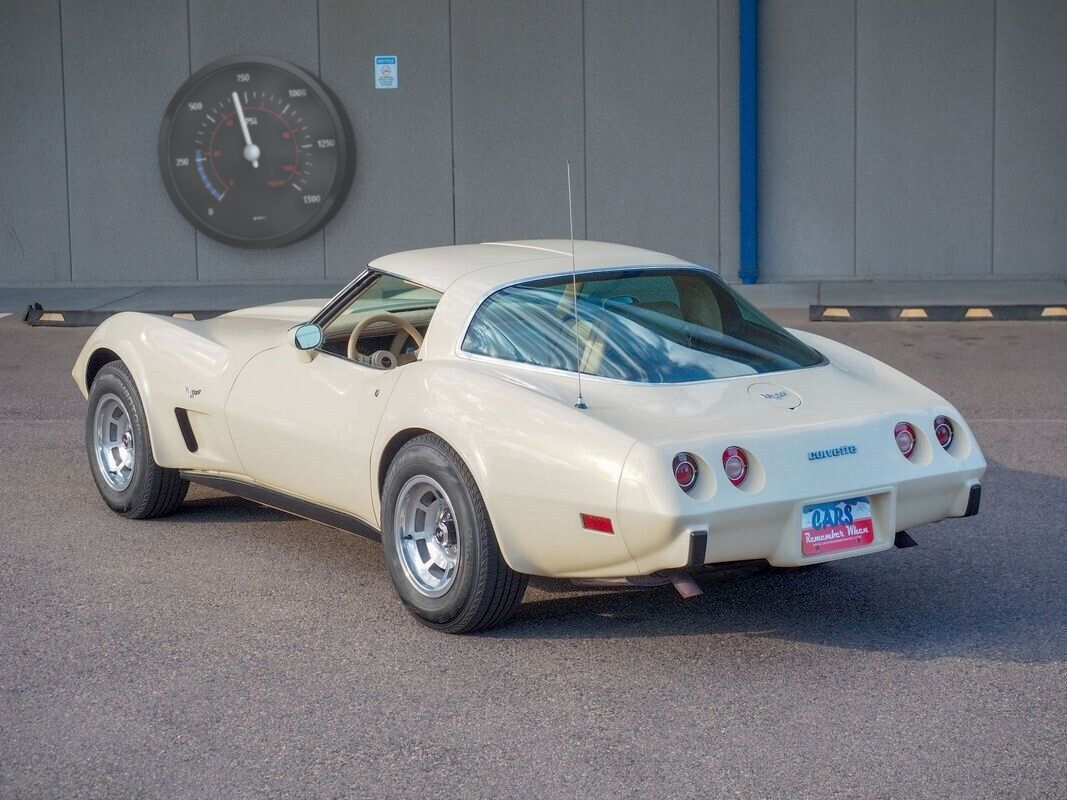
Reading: value=700 unit=psi
